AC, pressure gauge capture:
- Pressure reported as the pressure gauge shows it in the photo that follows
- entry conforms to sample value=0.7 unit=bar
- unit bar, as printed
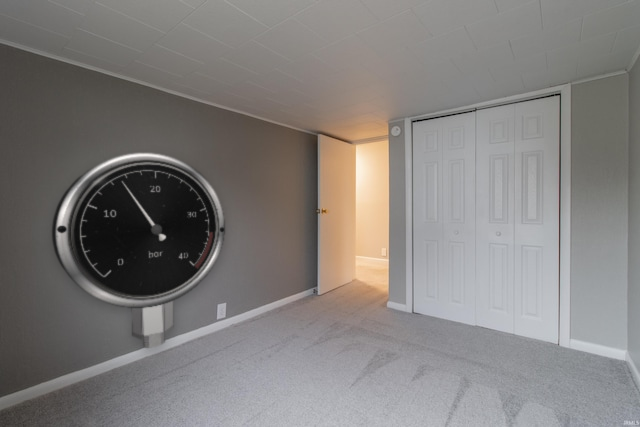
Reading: value=15 unit=bar
